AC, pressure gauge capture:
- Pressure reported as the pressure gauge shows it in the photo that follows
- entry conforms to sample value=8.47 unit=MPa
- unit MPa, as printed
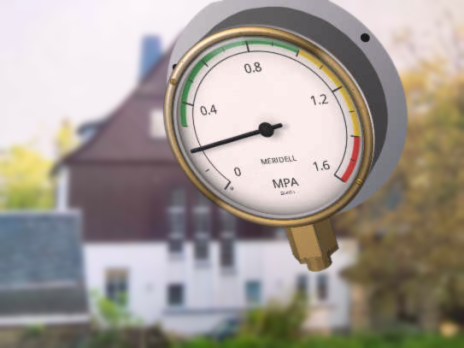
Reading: value=0.2 unit=MPa
